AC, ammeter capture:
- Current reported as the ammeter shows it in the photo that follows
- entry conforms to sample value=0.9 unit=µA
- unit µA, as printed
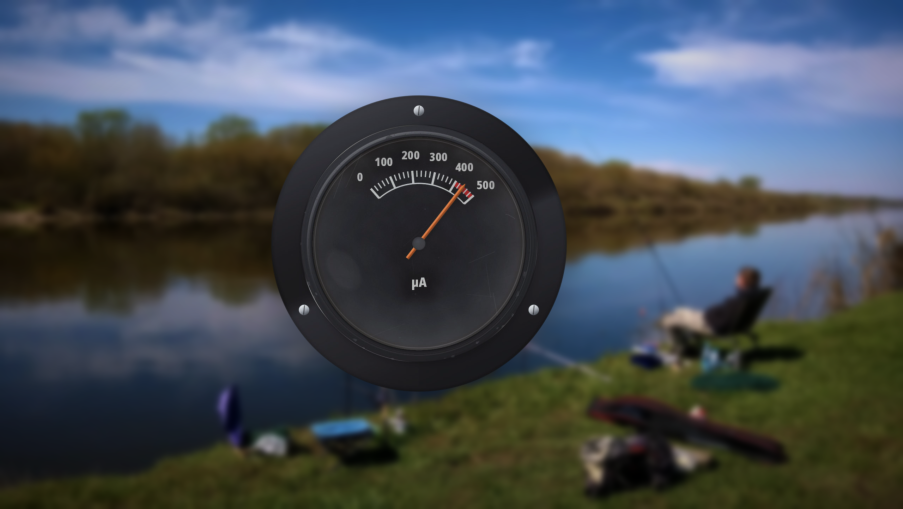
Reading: value=440 unit=µA
